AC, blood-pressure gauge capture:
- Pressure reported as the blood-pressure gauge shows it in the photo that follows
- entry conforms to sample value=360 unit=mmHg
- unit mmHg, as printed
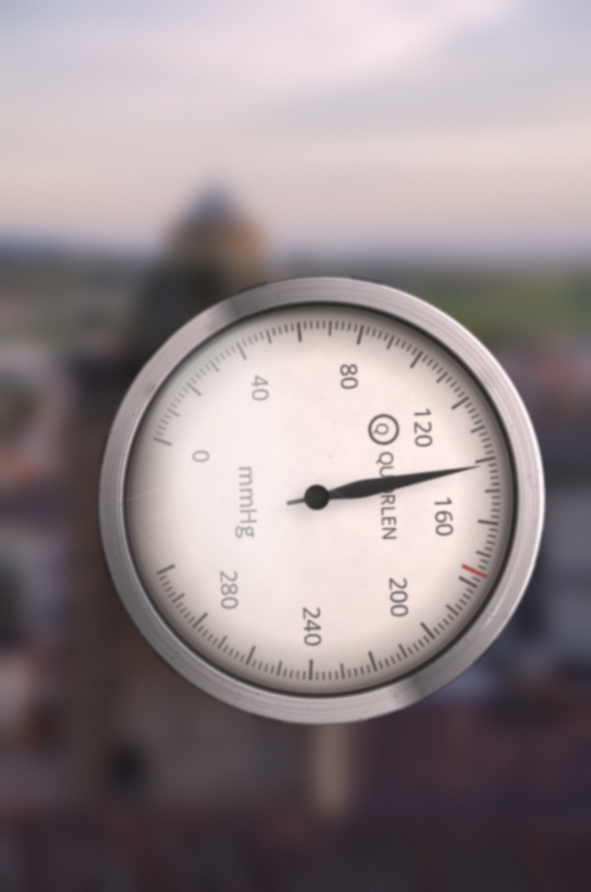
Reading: value=142 unit=mmHg
